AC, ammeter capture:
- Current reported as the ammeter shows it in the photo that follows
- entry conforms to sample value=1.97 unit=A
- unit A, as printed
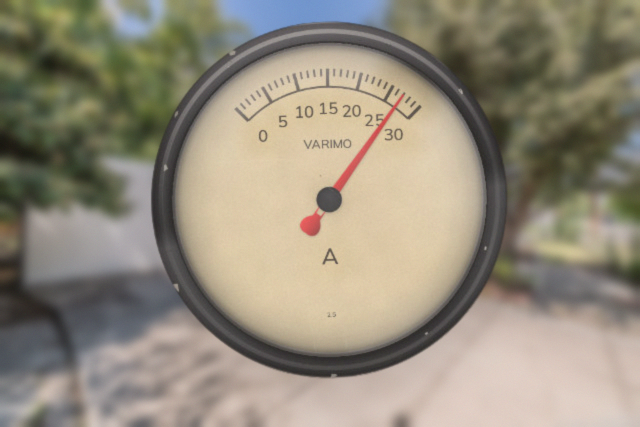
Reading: value=27 unit=A
